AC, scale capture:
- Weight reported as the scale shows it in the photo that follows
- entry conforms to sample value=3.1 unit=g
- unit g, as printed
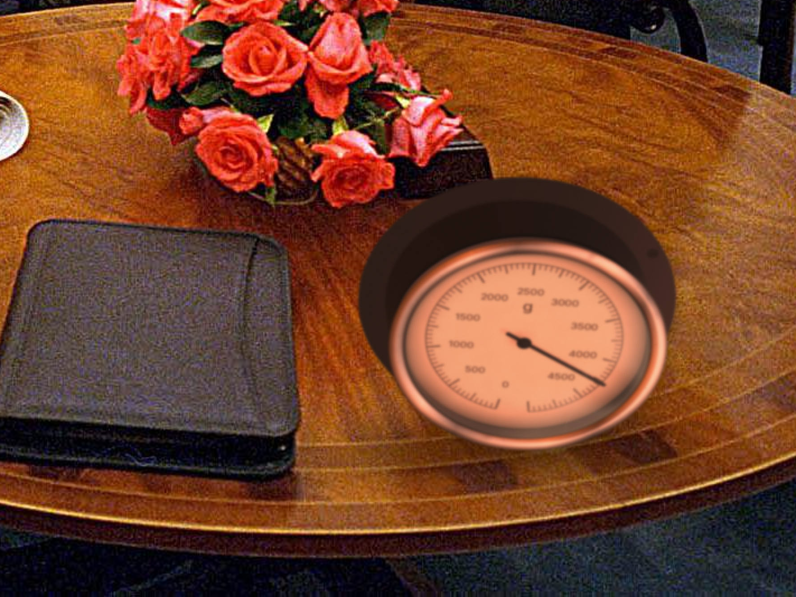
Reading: value=4250 unit=g
